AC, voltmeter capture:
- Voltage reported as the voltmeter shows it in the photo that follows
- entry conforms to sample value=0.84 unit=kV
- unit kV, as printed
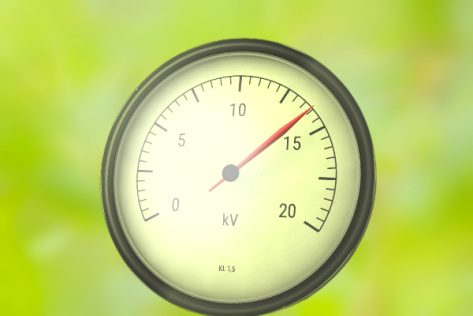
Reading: value=14 unit=kV
